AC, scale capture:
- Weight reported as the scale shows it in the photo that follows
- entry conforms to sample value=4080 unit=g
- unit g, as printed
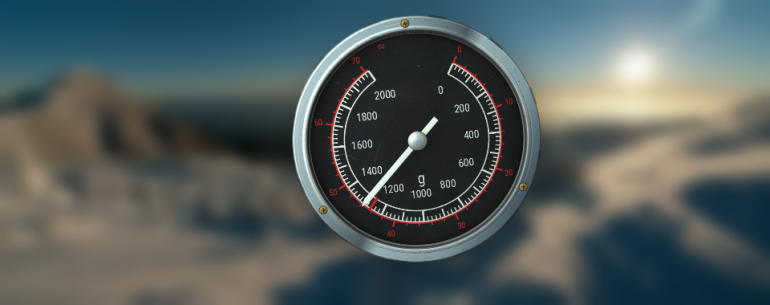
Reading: value=1300 unit=g
